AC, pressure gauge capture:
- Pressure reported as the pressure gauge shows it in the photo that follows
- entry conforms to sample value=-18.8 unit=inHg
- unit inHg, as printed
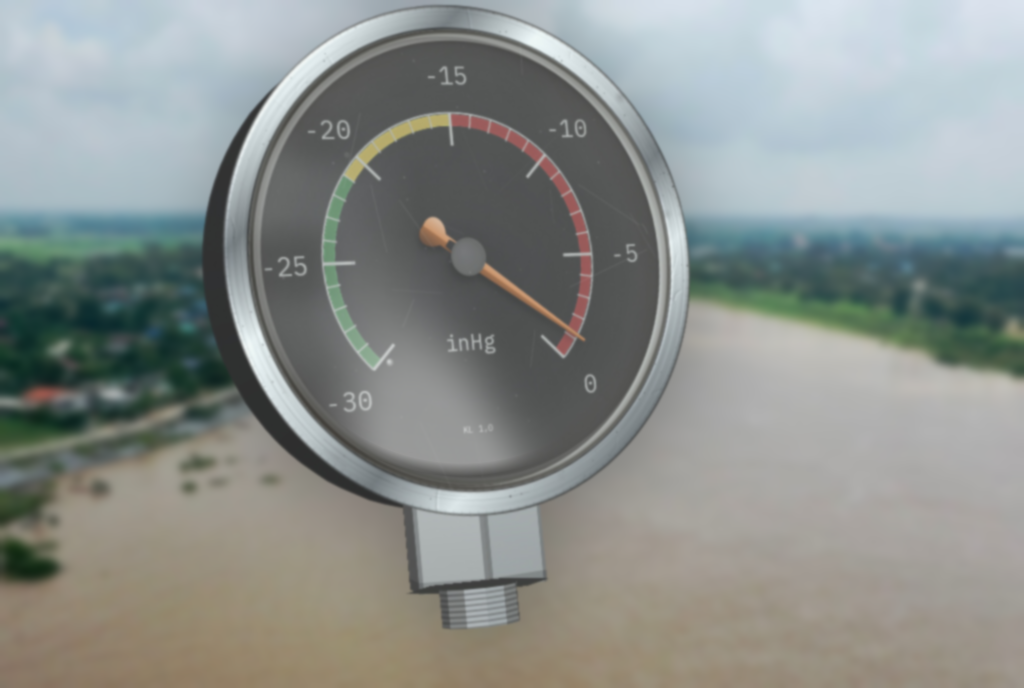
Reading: value=-1 unit=inHg
